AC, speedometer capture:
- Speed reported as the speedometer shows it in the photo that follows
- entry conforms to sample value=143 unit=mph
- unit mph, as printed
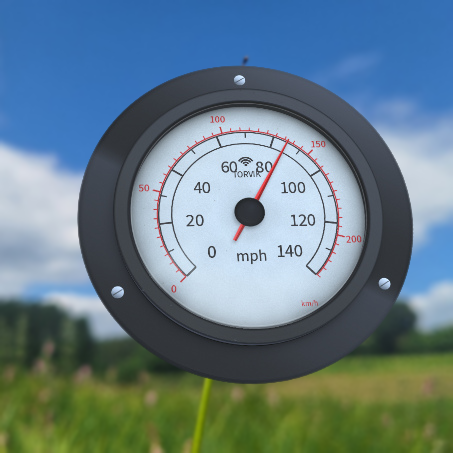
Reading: value=85 unit=mph
